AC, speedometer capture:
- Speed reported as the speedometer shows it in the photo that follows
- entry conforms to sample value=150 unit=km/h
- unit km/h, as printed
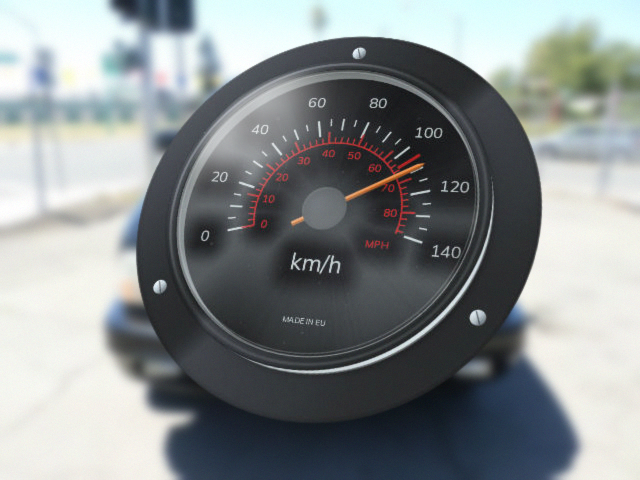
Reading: value=110 unit=km/h
